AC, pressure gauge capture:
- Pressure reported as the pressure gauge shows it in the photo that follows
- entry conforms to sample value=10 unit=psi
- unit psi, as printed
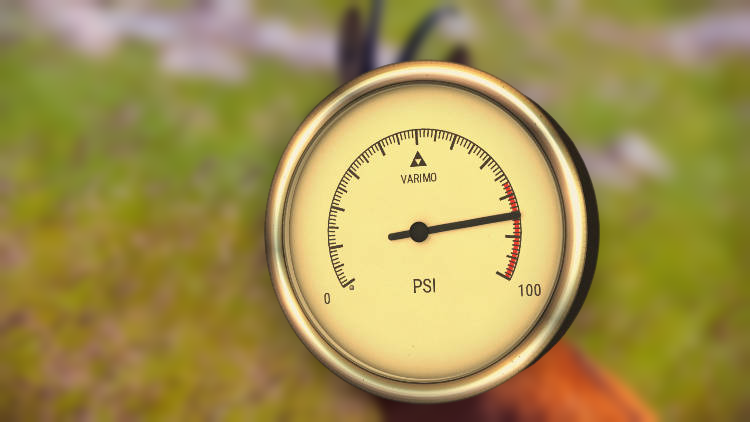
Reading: value=85 unit=psi
